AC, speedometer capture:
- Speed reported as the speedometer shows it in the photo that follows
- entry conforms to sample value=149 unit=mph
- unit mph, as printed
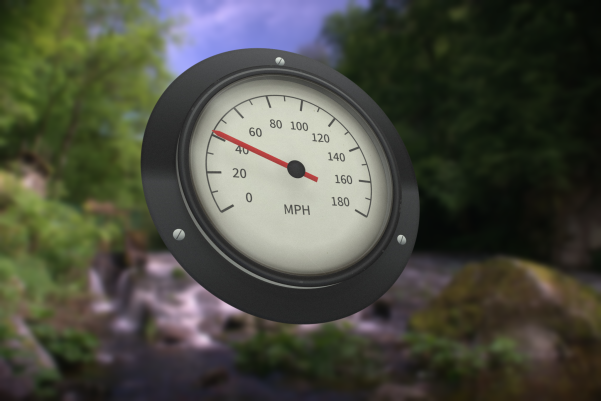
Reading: value=40 unit=mph
